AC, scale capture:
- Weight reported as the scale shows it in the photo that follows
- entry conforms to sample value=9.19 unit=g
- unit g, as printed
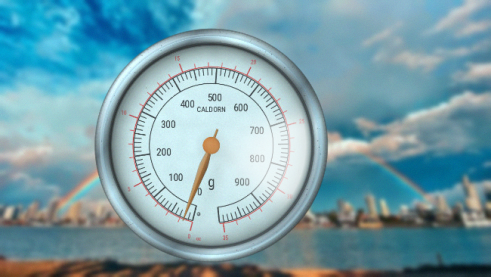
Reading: value=20 unit=g
